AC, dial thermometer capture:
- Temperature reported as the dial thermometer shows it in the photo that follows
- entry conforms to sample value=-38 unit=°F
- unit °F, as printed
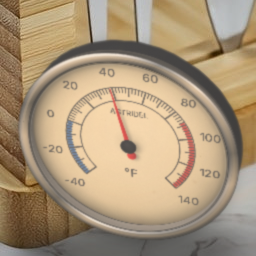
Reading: value=40 unit=°F
